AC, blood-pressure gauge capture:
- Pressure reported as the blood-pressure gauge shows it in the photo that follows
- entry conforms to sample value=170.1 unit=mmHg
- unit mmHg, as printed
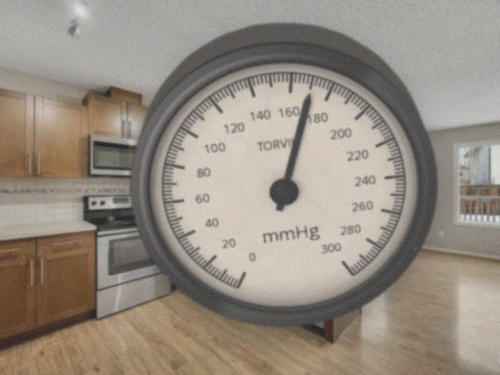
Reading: value=170 unit=mmHg
